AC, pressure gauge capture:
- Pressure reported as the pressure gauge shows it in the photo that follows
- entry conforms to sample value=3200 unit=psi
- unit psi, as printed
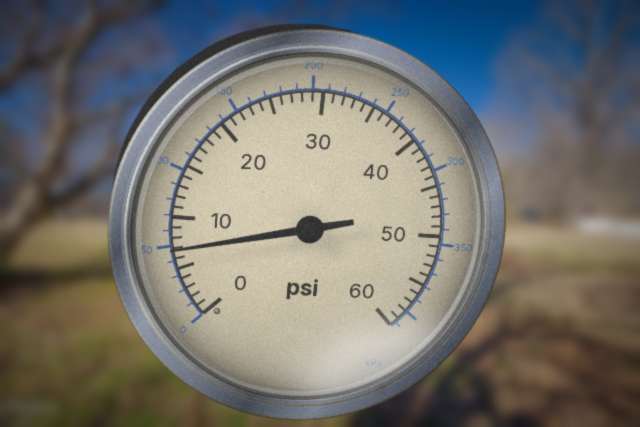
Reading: value=7 unit=psi
